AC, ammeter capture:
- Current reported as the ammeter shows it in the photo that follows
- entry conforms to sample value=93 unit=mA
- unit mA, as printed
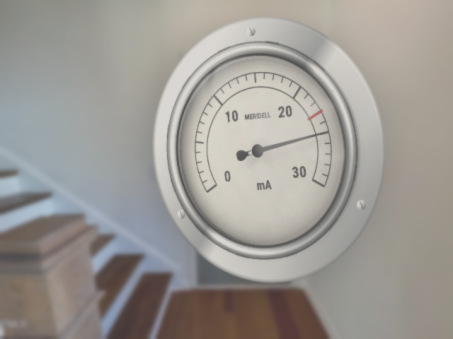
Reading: value=25 unit=mA
